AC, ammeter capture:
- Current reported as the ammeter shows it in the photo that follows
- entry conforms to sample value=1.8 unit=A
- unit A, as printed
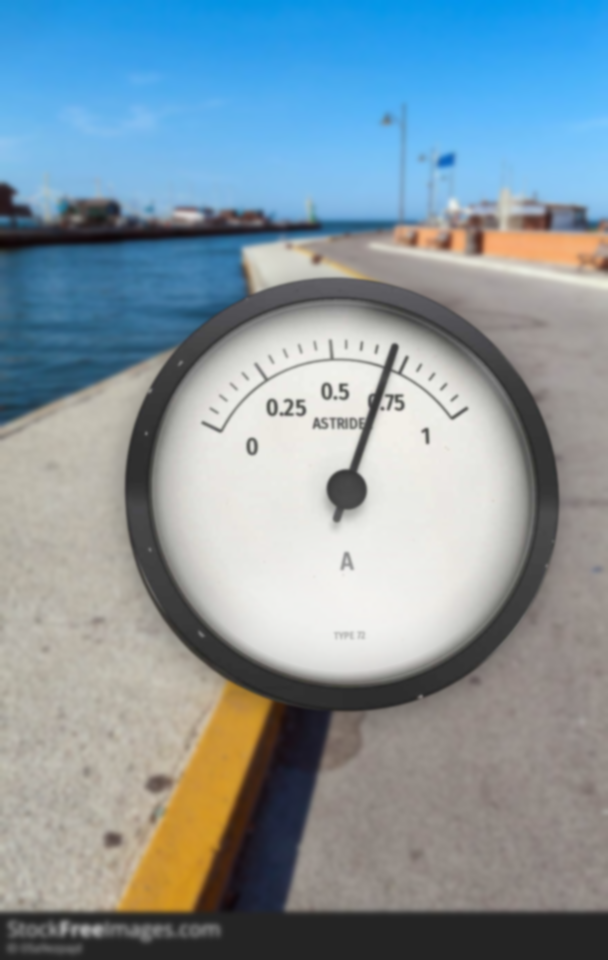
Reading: value=0.7 unit=A
